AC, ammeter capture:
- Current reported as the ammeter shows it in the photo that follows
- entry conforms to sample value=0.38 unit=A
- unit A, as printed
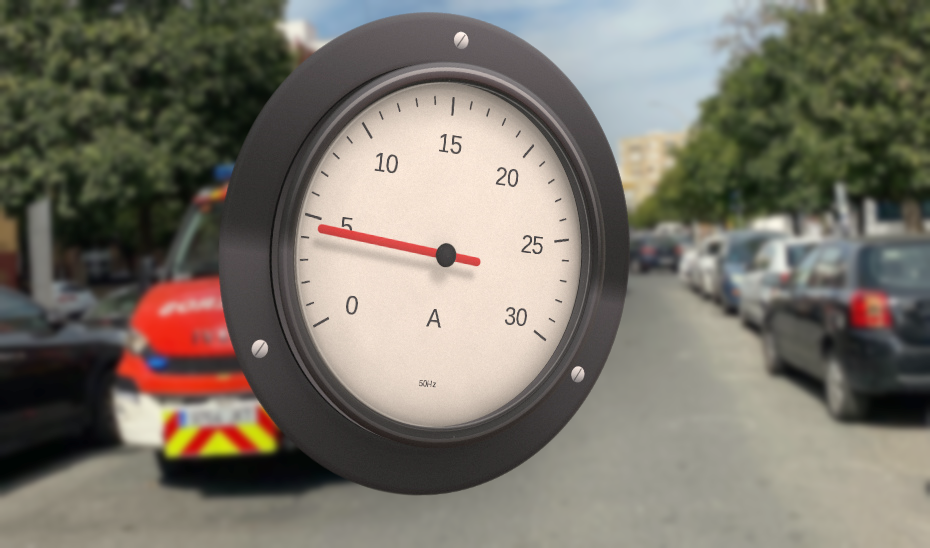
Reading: value=4.5 unit=A
